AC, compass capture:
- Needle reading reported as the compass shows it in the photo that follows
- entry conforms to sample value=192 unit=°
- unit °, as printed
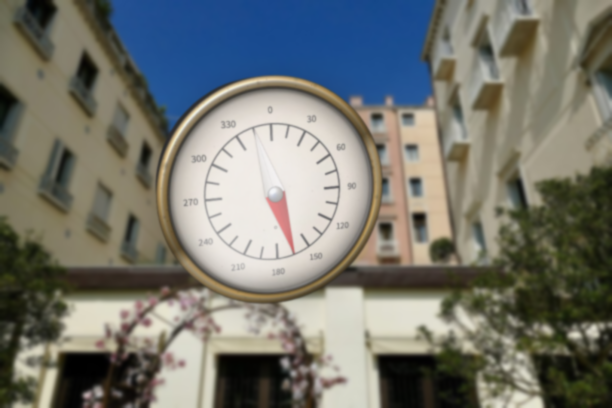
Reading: value=165 unit=°
